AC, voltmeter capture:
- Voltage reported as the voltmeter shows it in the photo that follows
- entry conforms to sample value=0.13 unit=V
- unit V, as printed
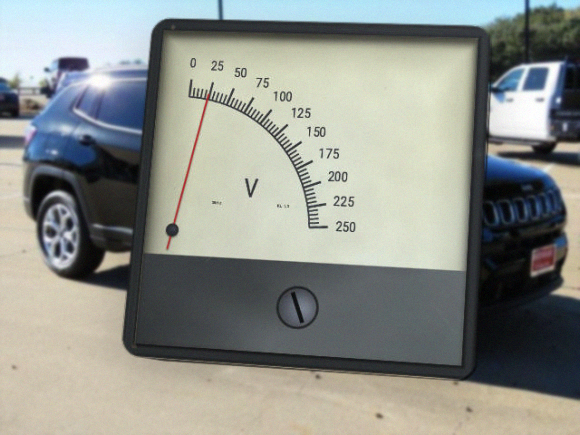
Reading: value=25 unit=V
